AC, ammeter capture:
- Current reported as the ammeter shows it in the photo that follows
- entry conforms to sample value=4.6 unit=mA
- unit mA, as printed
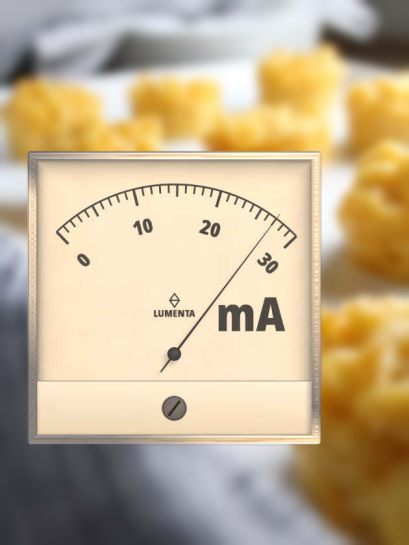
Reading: value=27 unit=mA
